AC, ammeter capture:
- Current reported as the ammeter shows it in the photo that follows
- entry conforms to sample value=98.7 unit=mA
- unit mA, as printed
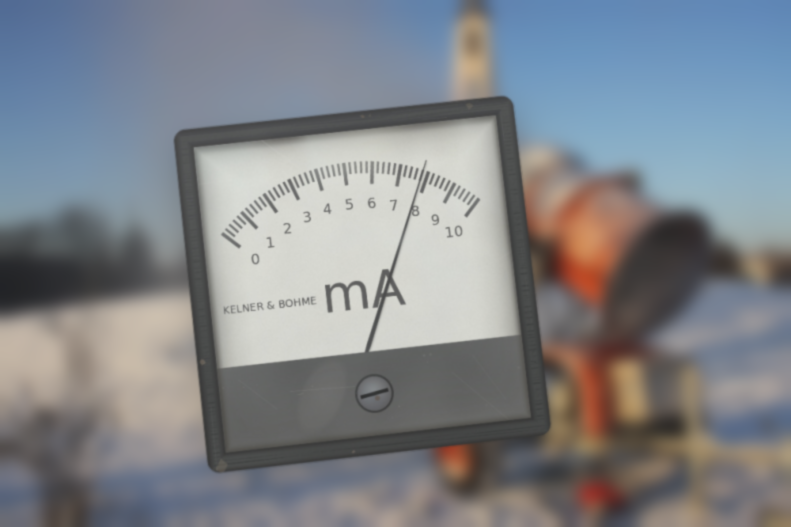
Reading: value=7.8 unit=mA
